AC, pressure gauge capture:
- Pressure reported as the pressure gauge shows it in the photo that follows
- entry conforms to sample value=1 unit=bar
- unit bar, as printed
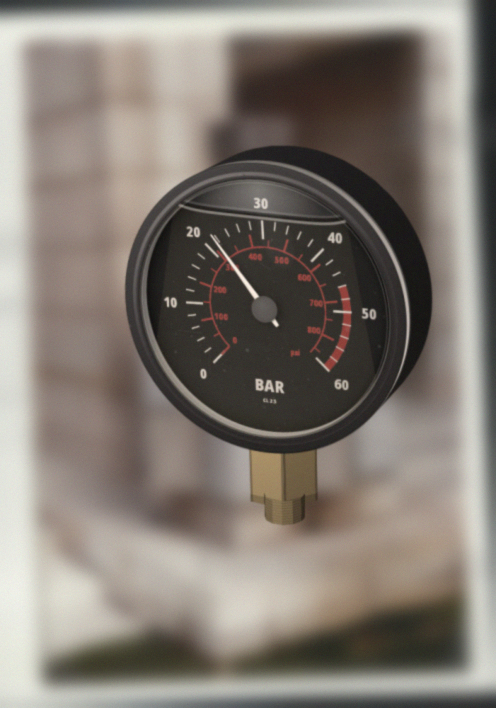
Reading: value=22 unit=bar
